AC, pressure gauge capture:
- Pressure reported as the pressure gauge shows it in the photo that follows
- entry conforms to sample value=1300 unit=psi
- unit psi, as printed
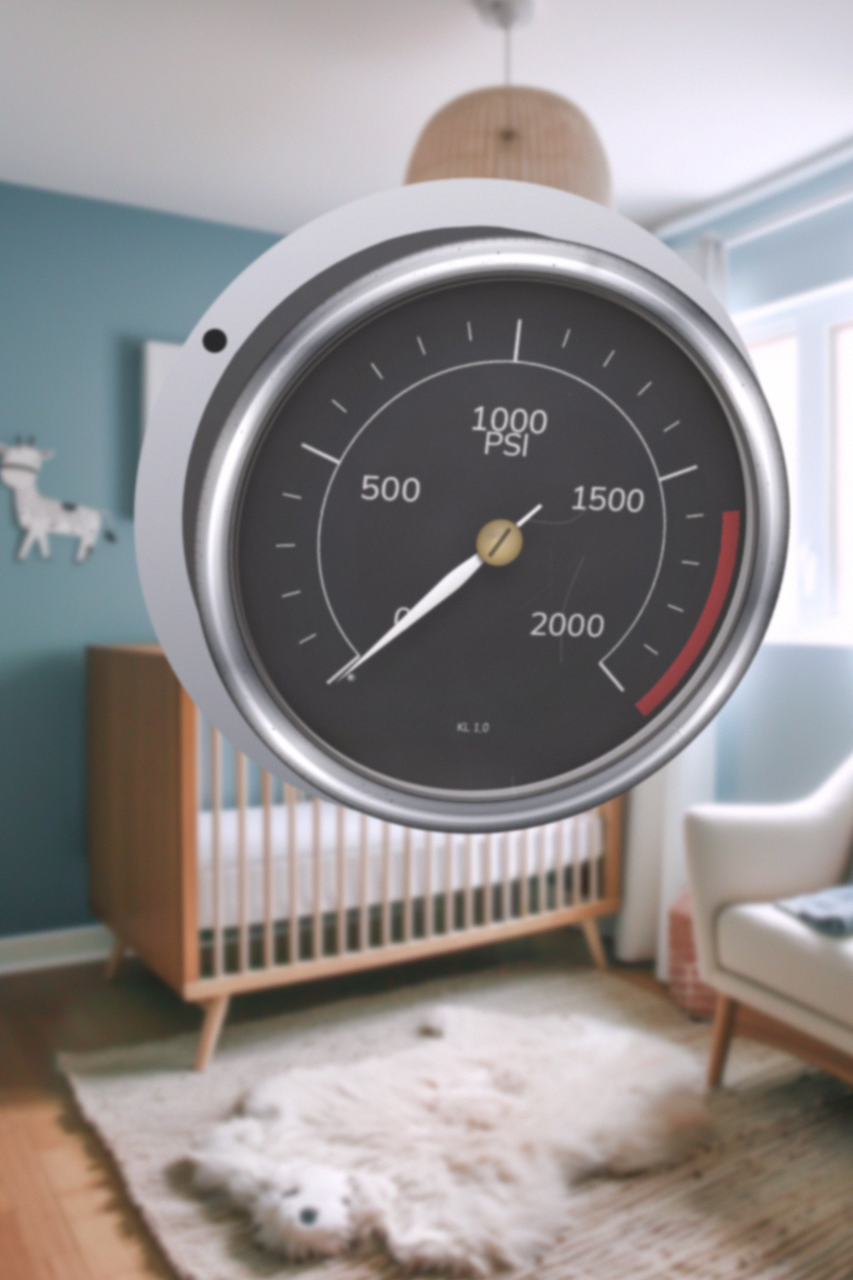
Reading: value=0 unit=psi
